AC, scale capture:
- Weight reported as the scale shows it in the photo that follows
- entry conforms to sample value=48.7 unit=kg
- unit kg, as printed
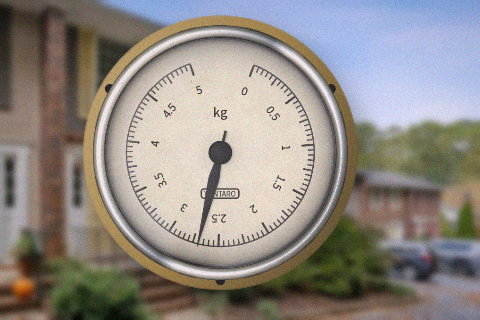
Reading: value=2.7 unit=kg
